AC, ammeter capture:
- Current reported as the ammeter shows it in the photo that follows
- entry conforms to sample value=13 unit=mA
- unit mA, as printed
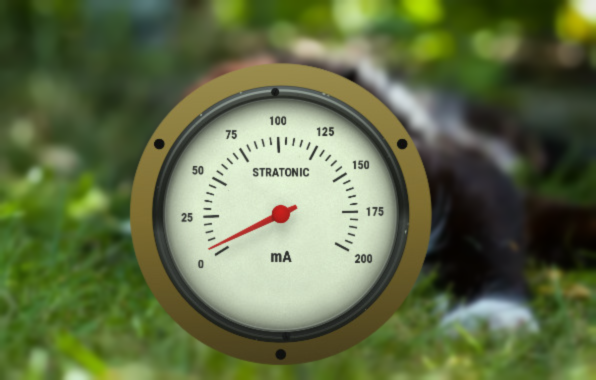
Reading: value=5 unit=mA
